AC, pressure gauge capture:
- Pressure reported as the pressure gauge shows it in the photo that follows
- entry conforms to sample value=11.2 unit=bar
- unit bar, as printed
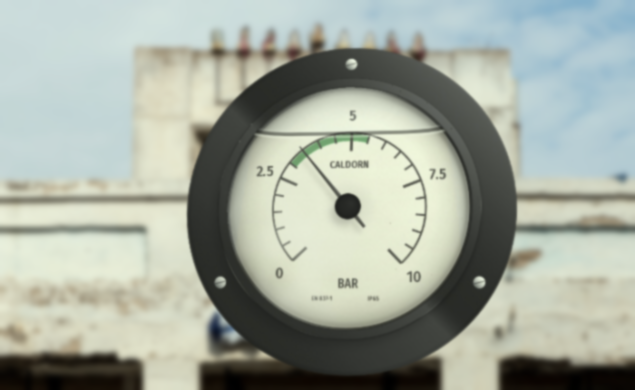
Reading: value=3.5 unit=bar
